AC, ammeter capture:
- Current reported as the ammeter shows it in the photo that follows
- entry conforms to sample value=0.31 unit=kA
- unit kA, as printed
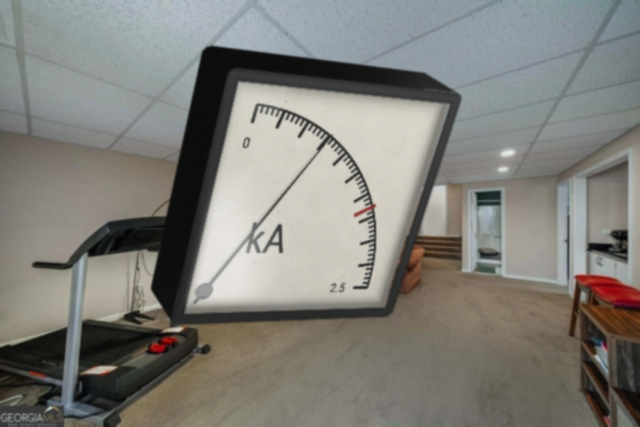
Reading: value=0.75 unit=kA
